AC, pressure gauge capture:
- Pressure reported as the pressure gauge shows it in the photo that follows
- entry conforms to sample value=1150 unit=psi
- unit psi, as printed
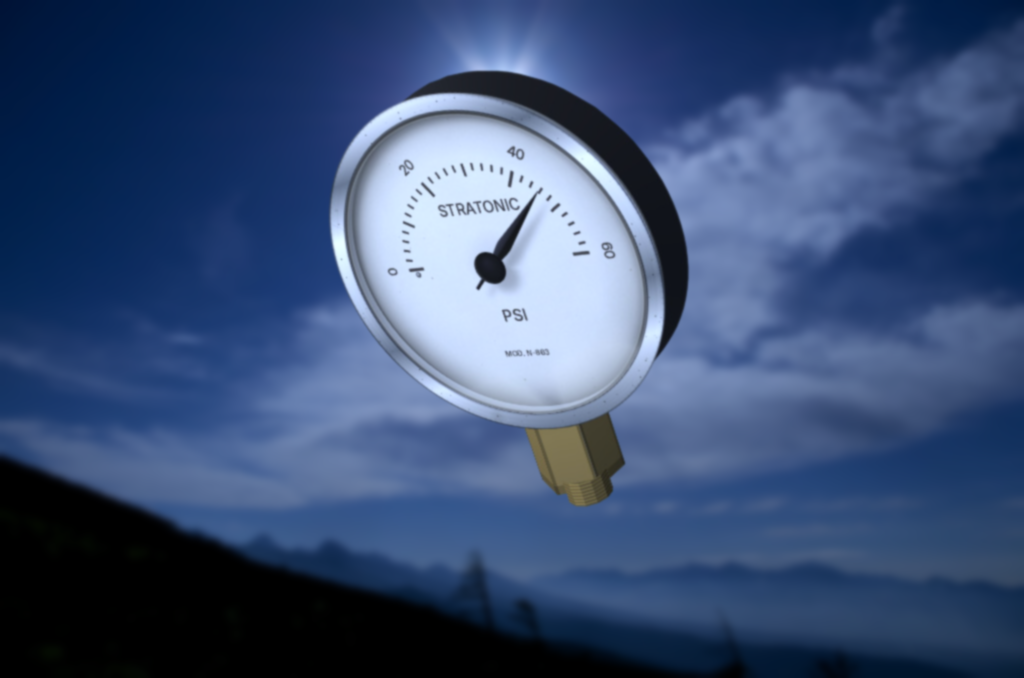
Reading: value=46 unit=psi
